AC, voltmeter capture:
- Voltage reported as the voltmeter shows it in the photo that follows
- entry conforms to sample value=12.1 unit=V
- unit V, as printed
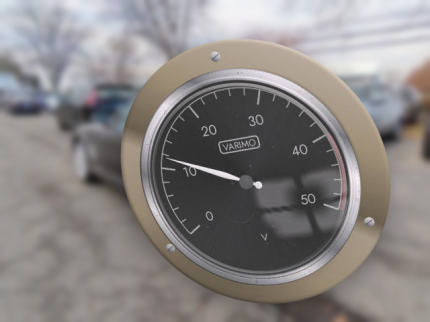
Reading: value=12 unit=V
